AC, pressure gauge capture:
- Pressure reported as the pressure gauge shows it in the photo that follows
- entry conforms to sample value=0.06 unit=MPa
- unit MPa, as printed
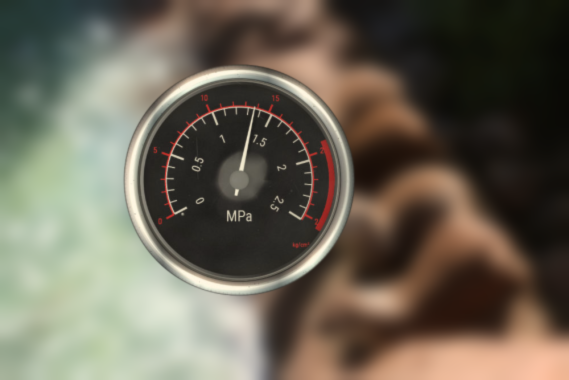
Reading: value=1.35 unit=MPa
